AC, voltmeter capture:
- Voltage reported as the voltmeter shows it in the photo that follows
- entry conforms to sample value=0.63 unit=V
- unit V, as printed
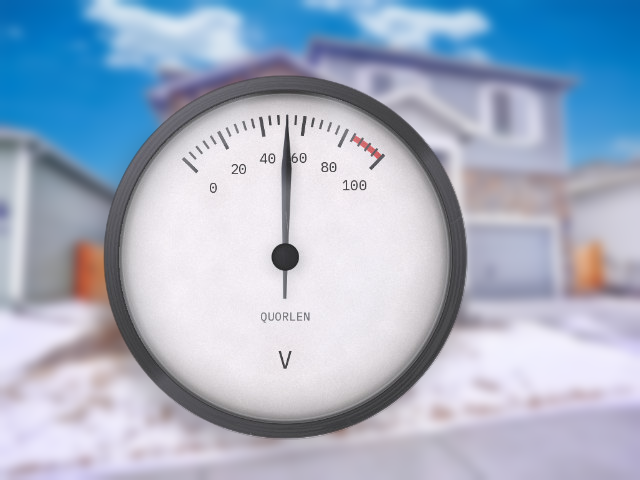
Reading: value=52 unit=V
